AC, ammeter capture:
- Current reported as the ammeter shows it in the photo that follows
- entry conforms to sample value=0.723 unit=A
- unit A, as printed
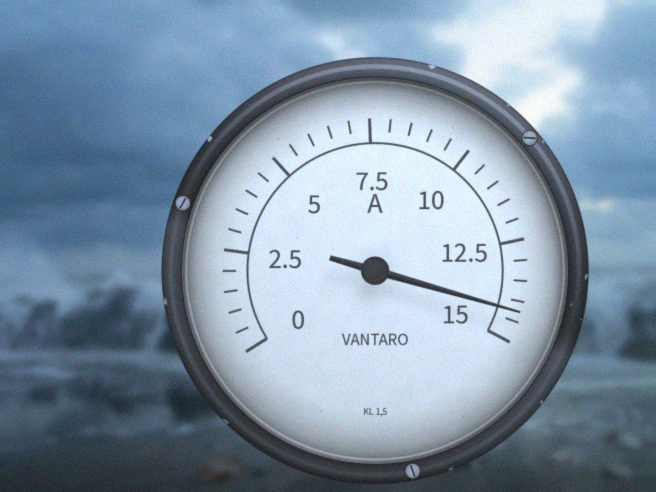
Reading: value=14.25 unit=A
